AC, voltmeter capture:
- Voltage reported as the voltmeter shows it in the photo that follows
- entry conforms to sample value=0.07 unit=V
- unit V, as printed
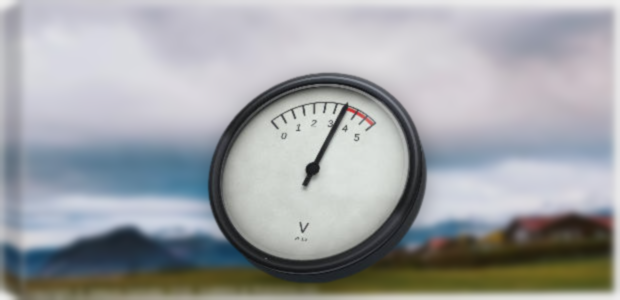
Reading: value=3.5 unit=V
